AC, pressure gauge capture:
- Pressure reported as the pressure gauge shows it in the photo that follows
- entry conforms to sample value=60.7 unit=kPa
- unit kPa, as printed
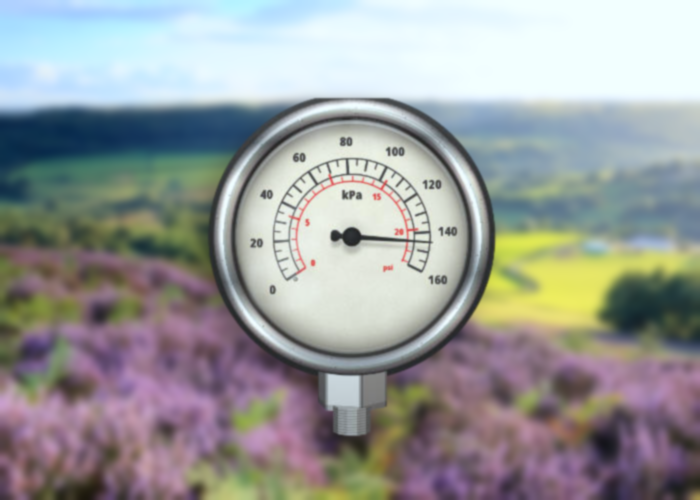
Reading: value=145 unit=kPa
